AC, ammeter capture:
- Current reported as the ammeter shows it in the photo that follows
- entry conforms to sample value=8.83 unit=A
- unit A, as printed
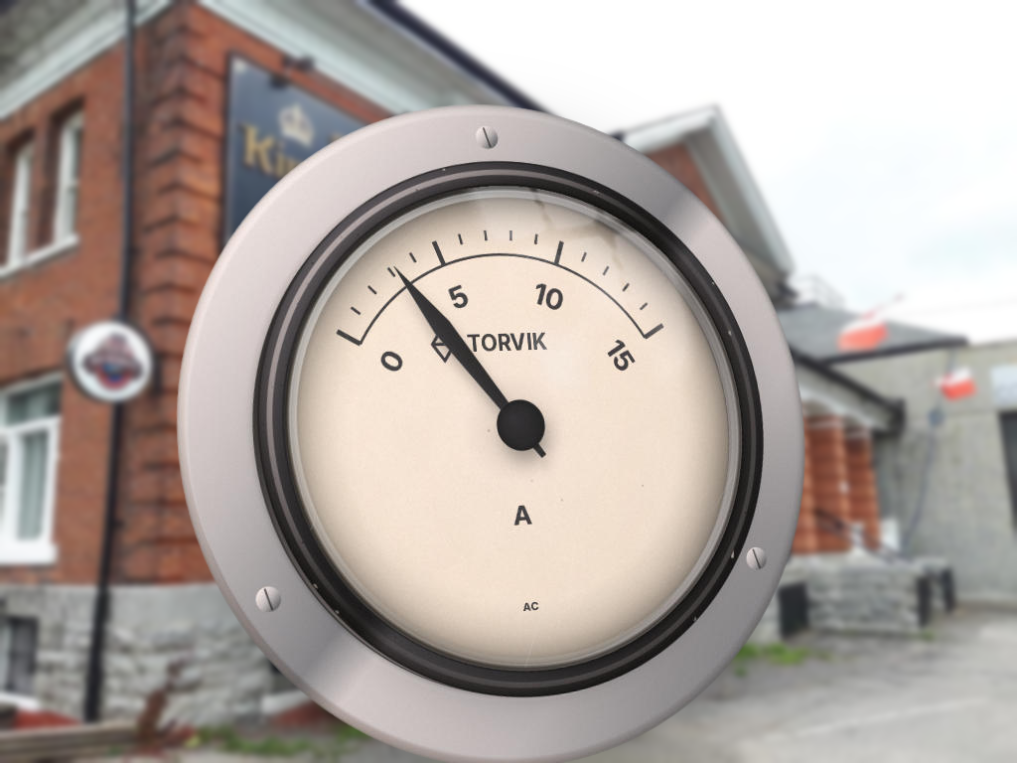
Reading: value=3 unit=A
